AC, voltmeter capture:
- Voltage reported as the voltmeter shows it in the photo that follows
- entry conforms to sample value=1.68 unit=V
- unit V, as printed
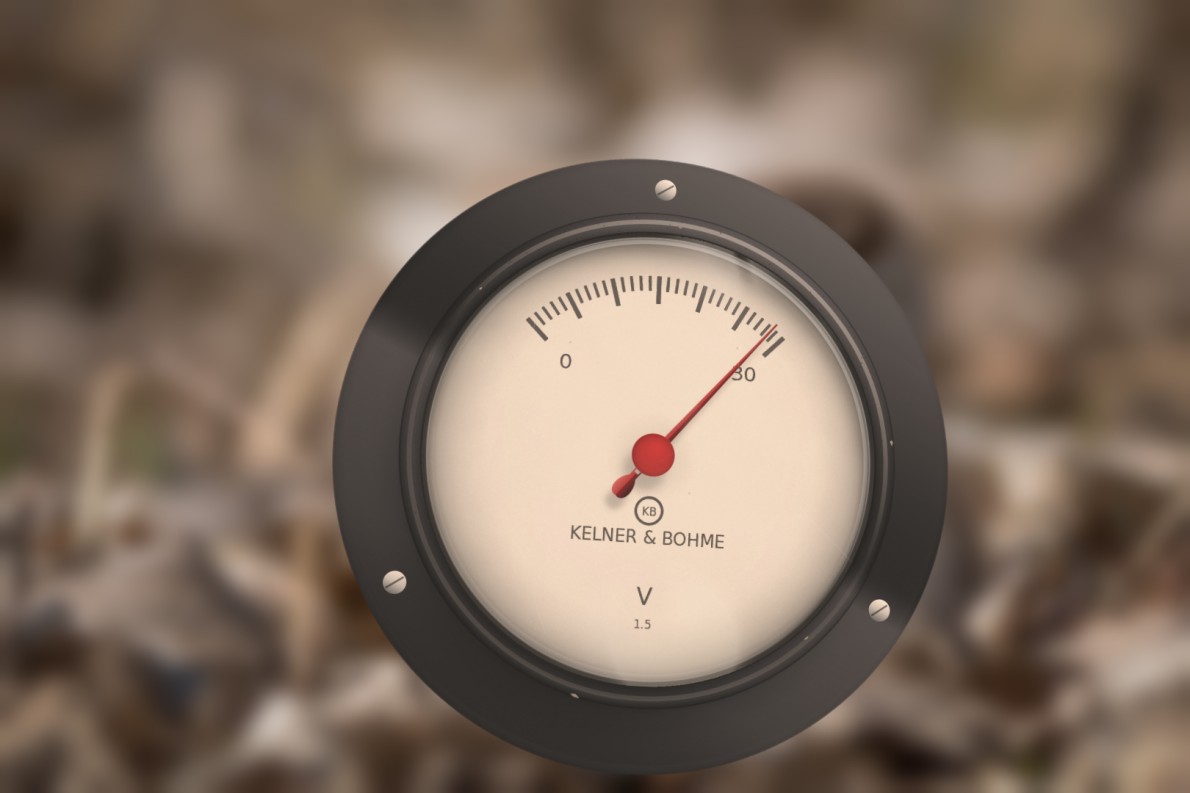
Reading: value=28.5 unit=V
